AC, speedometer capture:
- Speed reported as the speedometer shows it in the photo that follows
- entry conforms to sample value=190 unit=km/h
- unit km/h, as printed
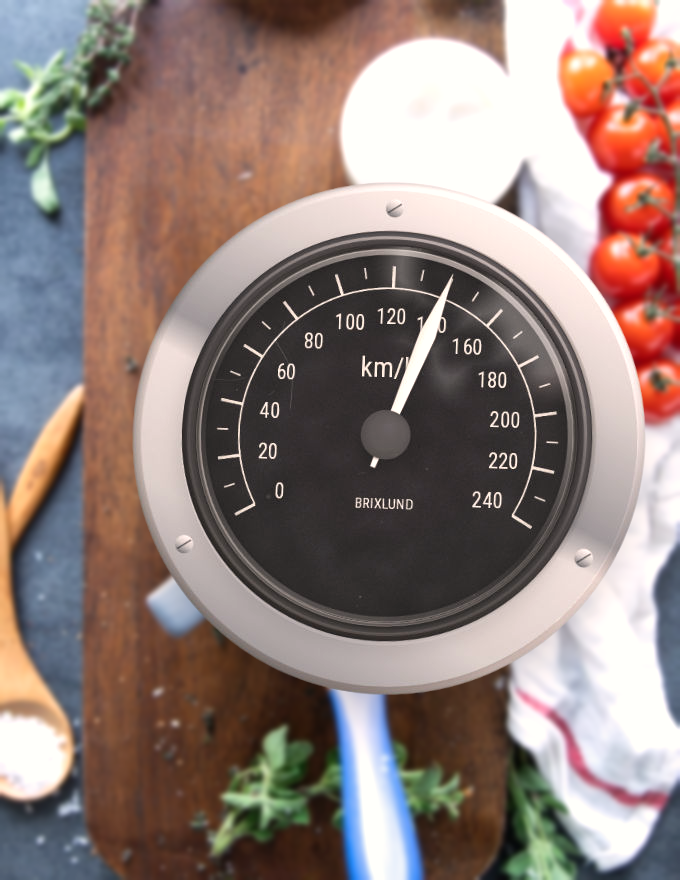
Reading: value=140 unit=km/h
